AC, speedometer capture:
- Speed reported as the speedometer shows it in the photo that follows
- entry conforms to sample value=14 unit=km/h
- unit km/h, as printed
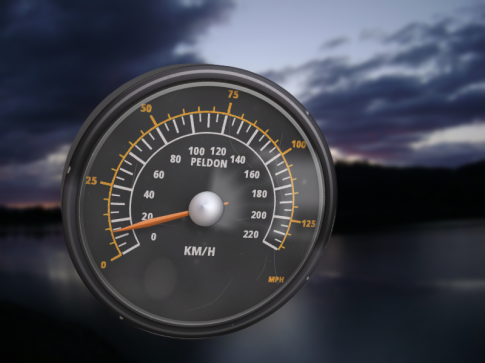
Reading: value=15 unit=km/h
